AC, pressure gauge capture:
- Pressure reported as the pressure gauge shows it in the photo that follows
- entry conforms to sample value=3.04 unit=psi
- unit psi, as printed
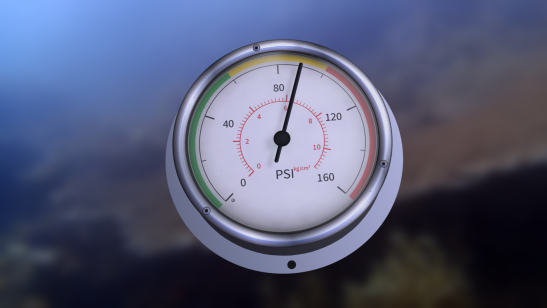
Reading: value=90 unit=psi
